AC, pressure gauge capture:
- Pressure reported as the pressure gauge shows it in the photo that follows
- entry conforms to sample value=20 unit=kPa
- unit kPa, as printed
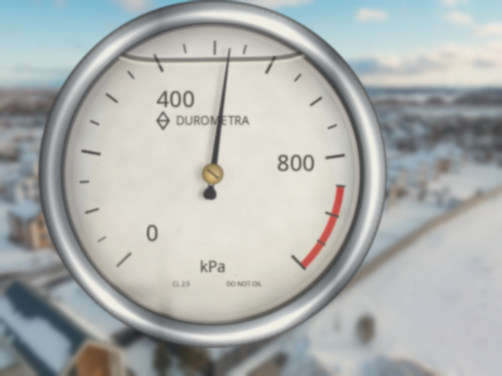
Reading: value=525 unit=kPa
